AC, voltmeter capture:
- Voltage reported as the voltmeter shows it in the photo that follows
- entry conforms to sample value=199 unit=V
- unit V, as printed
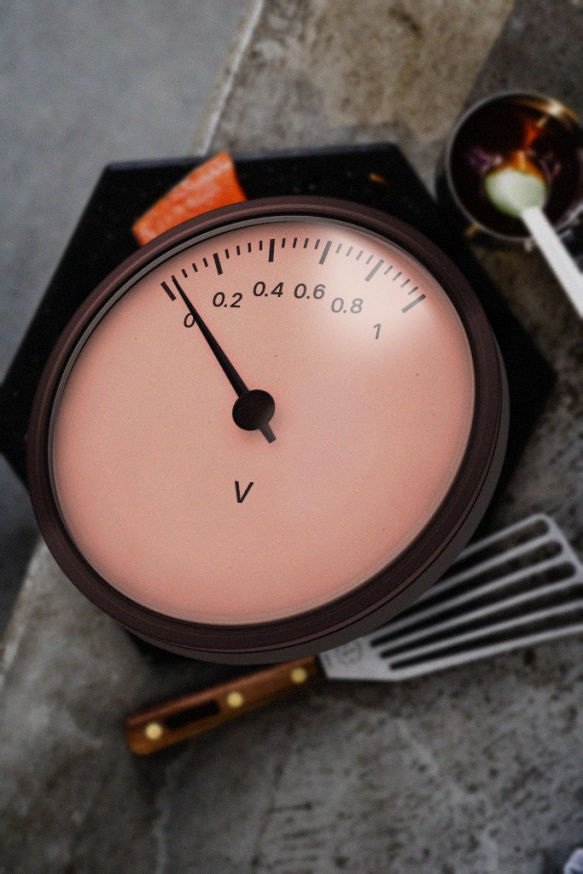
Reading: value=0.04 unit=V
